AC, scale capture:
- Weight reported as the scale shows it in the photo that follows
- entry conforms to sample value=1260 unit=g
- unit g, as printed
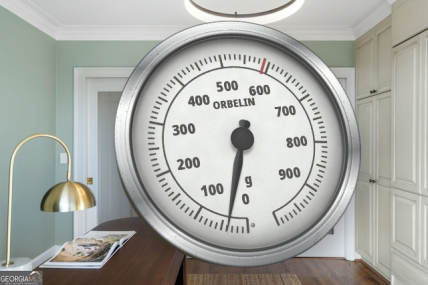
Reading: value=40 unit=g
